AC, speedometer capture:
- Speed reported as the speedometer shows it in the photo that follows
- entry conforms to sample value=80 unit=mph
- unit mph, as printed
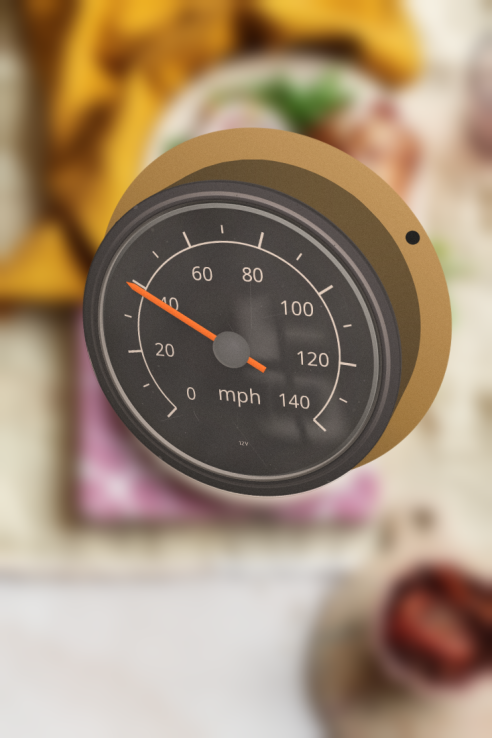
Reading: value=40 unit=mph
